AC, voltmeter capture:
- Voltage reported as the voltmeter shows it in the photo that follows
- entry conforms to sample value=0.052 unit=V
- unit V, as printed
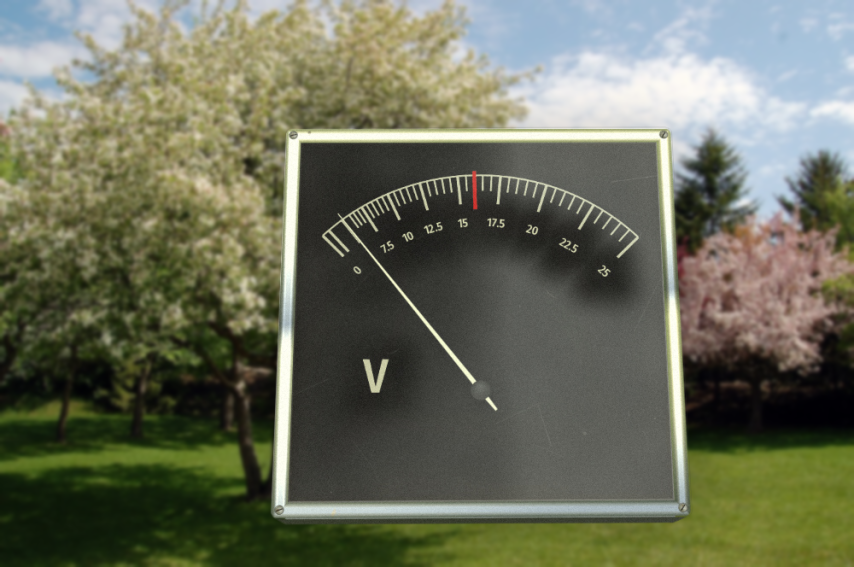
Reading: value=5 unit=V
